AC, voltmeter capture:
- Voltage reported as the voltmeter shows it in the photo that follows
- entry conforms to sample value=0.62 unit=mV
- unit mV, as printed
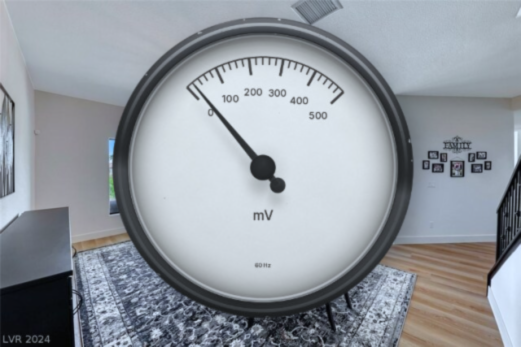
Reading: value=20 unit=mV
